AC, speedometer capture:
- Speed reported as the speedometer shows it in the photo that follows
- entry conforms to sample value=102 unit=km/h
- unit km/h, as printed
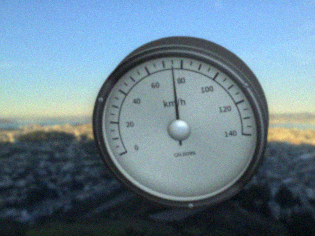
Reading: value=75 unit=km/h
